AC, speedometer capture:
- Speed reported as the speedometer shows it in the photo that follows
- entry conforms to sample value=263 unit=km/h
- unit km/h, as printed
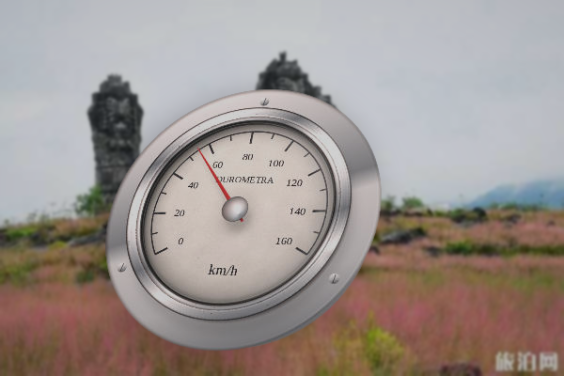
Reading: value=55 unit=km/h
